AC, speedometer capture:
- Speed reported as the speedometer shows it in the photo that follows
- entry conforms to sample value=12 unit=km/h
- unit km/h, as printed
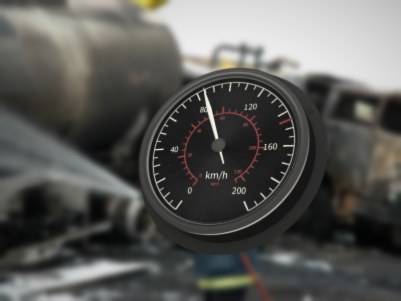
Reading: value=85 unit=km/h
